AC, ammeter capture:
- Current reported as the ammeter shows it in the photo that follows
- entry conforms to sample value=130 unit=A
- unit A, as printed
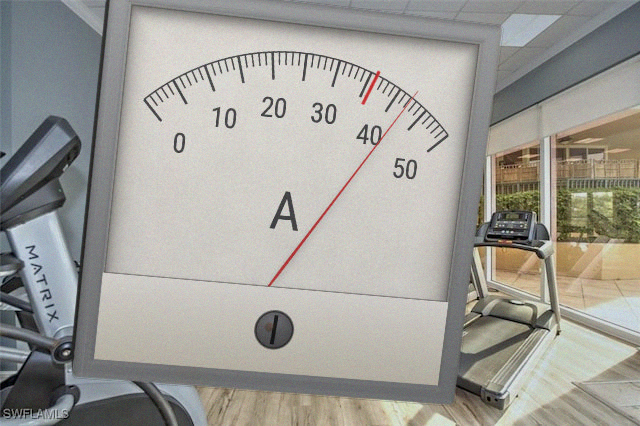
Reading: value=42 unit=A
